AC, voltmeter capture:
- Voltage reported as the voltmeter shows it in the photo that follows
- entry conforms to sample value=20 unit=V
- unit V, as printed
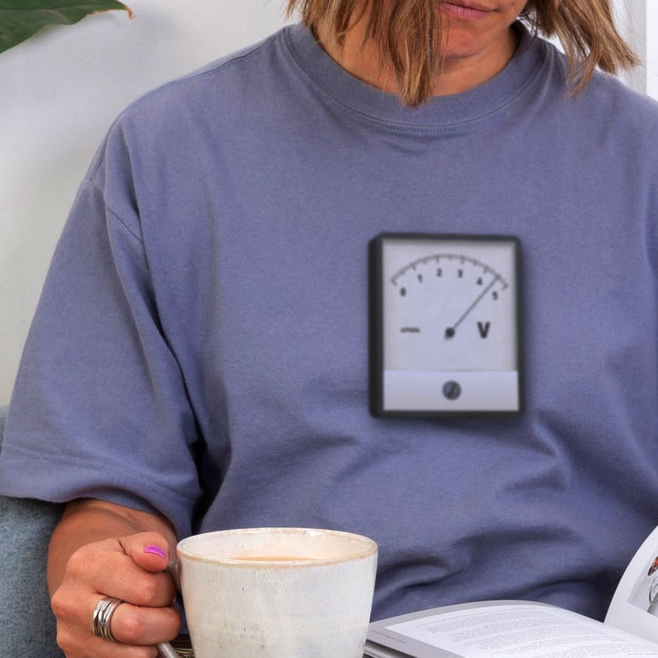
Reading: value=4.5 unit=V
